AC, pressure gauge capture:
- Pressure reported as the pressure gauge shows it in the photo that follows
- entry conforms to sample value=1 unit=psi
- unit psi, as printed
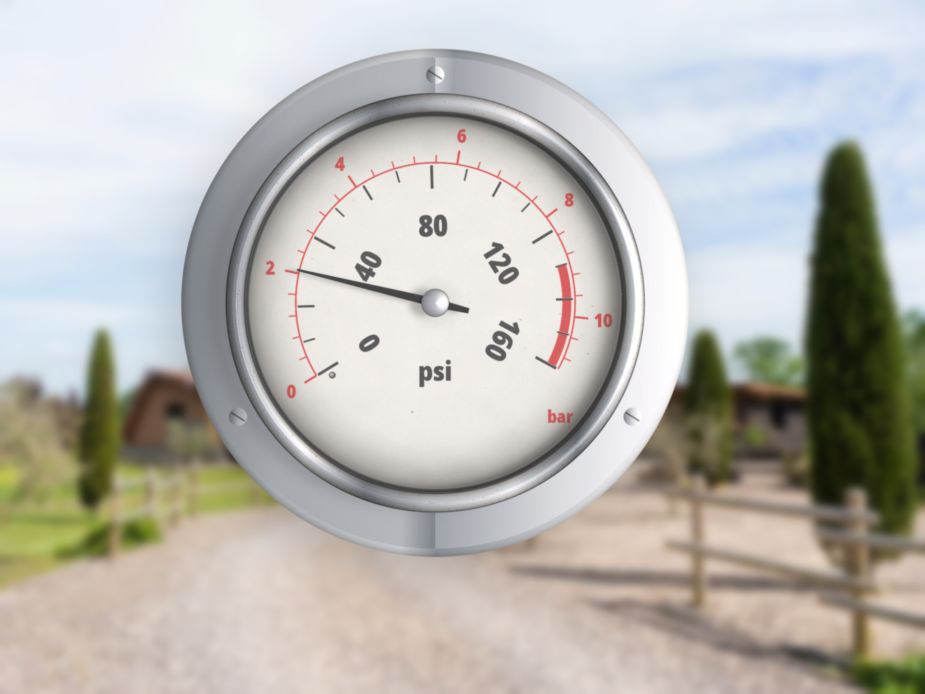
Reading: value=30 unit=psi
